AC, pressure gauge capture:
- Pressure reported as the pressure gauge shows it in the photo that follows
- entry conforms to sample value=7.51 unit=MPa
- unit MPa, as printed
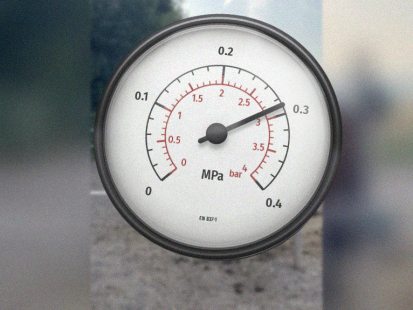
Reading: value=0.29 unit=MPa
